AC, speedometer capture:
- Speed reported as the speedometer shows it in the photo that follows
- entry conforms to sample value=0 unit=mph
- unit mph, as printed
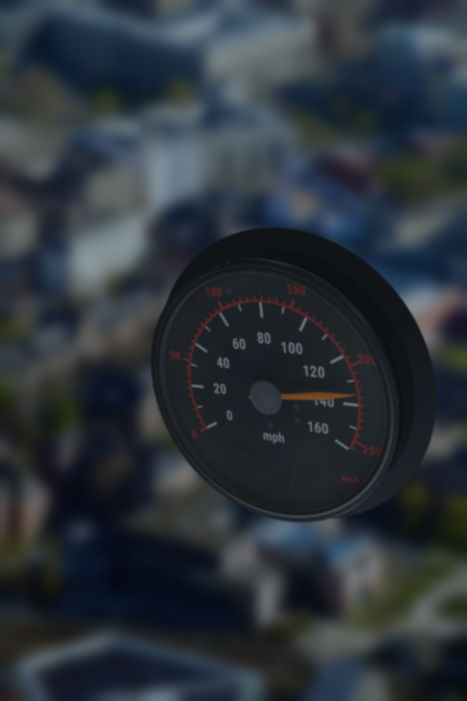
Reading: value=135 unit=mph
